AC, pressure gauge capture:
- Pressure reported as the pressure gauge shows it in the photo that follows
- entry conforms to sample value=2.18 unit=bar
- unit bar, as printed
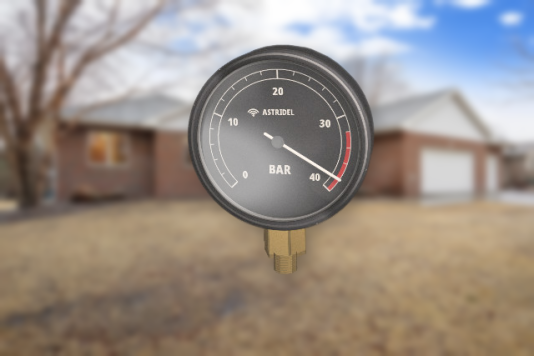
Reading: value=38 unit=bar
